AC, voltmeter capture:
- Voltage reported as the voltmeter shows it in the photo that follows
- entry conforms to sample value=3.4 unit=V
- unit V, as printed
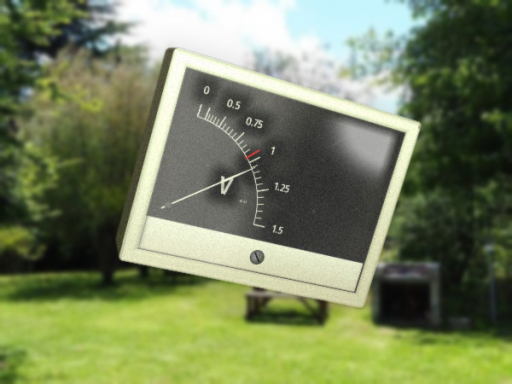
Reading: value=1.05 unit=V
